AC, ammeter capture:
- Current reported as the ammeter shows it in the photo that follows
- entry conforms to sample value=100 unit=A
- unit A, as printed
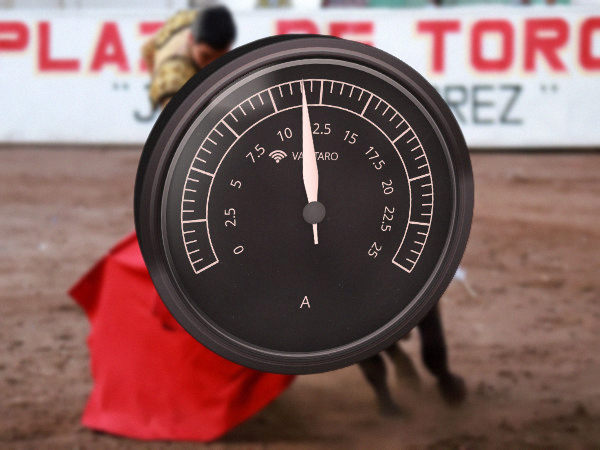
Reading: value=11.5 unit=A
